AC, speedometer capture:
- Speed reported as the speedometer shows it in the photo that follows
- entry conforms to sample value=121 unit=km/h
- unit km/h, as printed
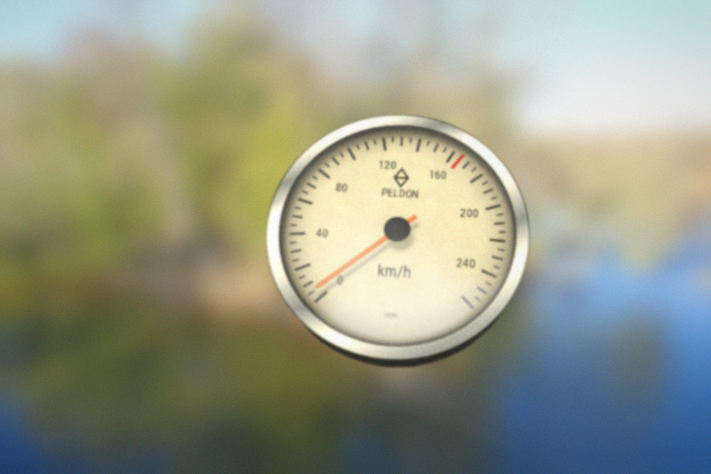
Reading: value=5 unit=km/h
